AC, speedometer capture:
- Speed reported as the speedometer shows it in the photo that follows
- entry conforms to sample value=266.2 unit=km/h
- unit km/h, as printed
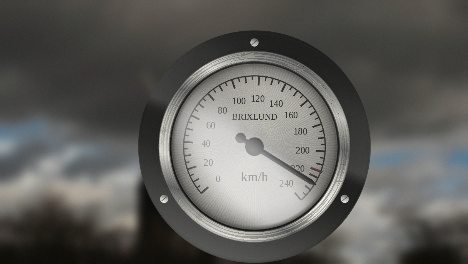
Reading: value=225 unit=km/h
